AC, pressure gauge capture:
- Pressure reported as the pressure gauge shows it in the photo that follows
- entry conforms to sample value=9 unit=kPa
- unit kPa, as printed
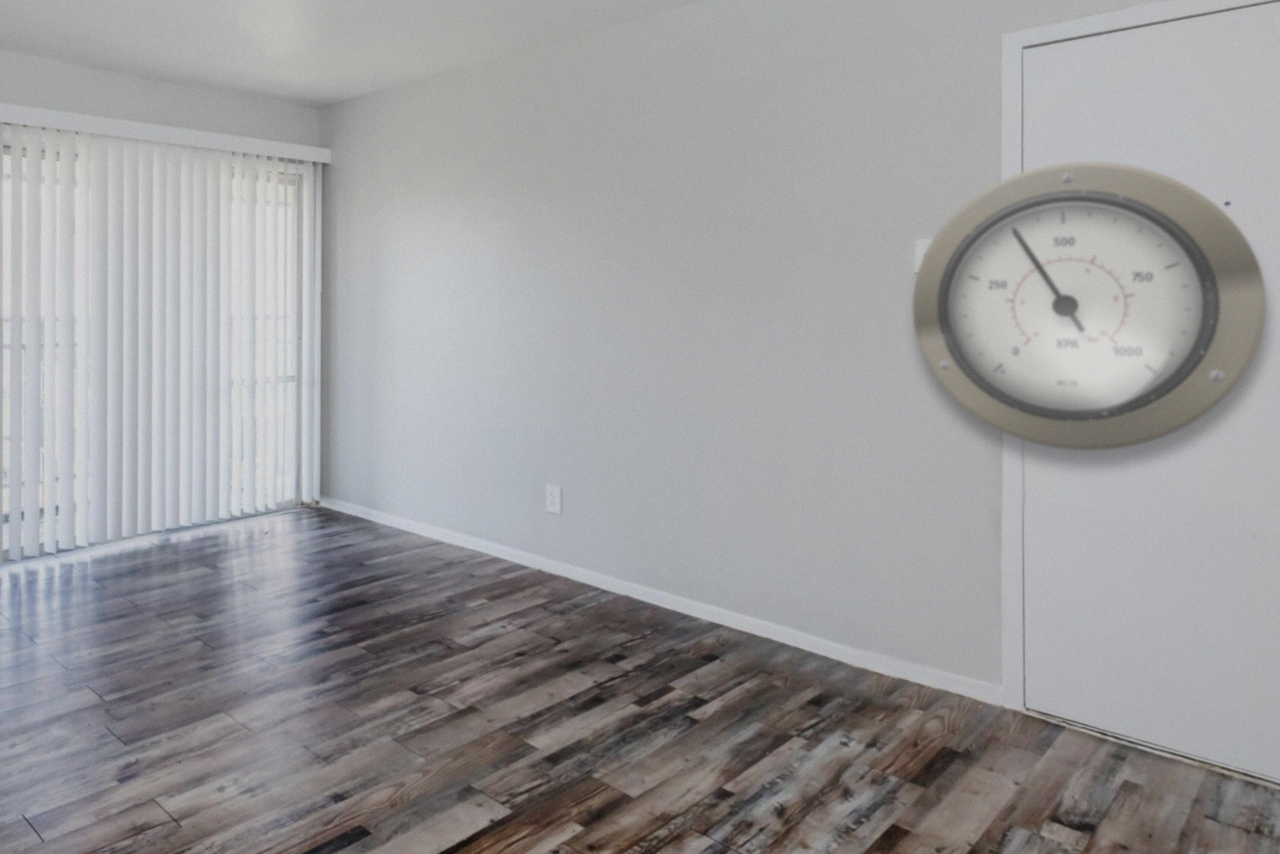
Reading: value=400 unit=kPa
